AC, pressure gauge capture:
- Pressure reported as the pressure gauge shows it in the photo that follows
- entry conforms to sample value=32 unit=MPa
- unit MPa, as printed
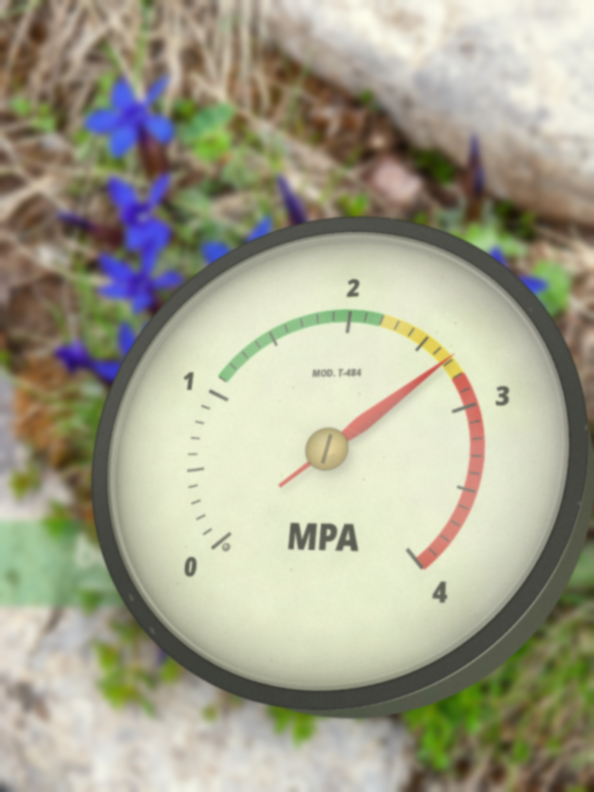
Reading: value=2.7 unit=MPa
